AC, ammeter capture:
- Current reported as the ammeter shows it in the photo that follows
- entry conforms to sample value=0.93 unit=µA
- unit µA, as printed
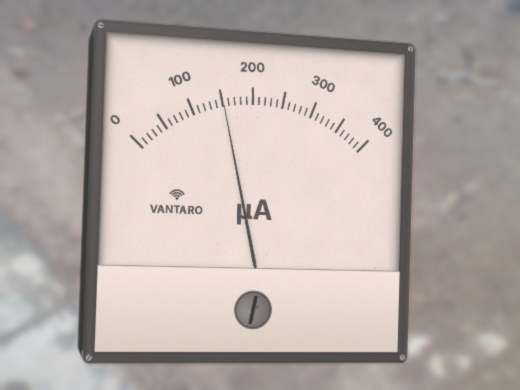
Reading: value=150 unit=µA
